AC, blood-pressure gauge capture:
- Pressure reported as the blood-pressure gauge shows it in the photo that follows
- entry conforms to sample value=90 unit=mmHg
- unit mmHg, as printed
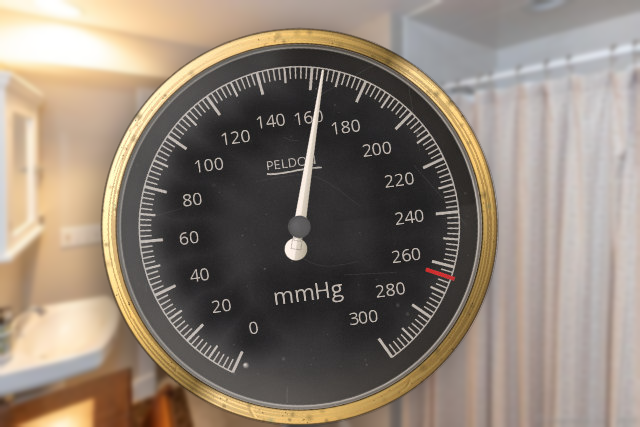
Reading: value=164 unit=mmHg
